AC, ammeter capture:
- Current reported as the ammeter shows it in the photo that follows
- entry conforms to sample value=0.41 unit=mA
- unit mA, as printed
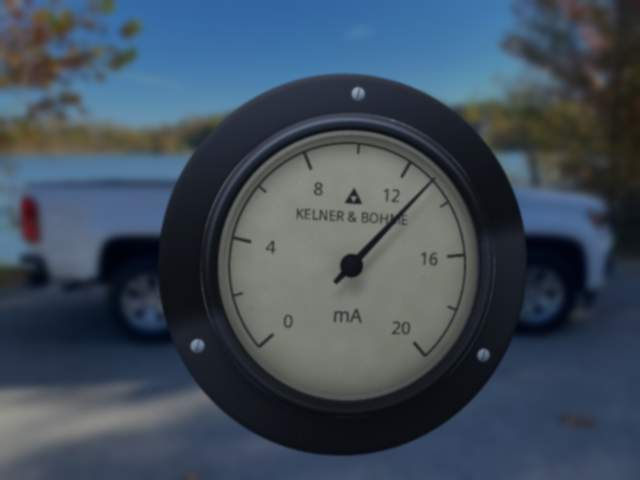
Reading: value=13 unit=mA
